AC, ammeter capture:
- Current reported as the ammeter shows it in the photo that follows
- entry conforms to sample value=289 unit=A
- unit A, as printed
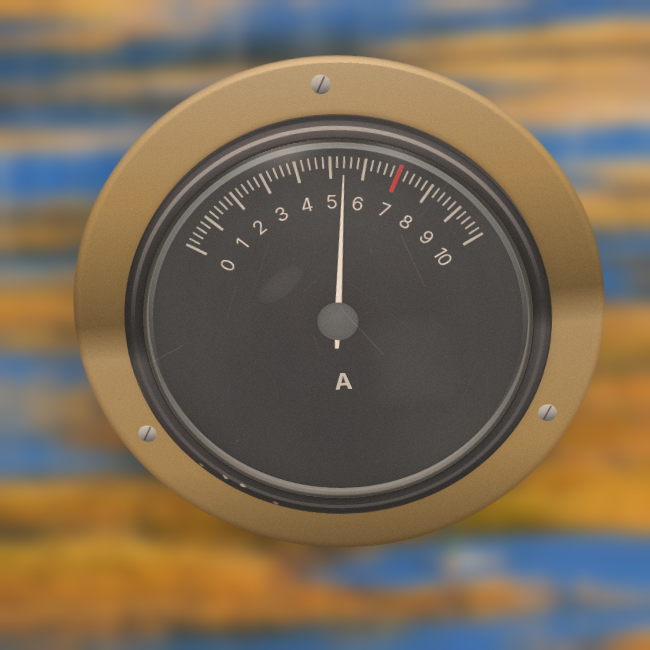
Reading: value=5.4 unit=A
